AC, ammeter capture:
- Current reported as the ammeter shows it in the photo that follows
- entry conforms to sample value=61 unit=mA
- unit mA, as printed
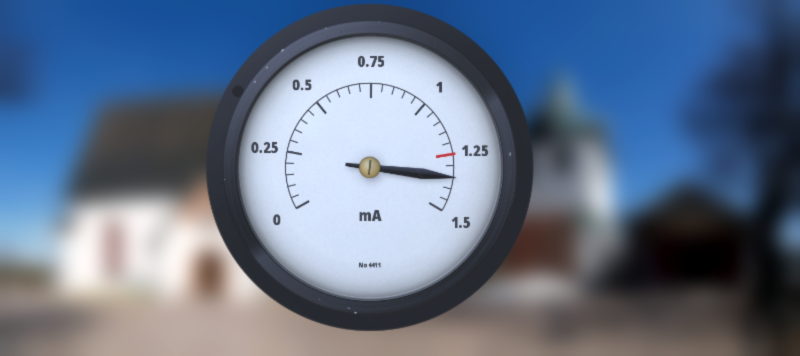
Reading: value=1.35 unit=mA
